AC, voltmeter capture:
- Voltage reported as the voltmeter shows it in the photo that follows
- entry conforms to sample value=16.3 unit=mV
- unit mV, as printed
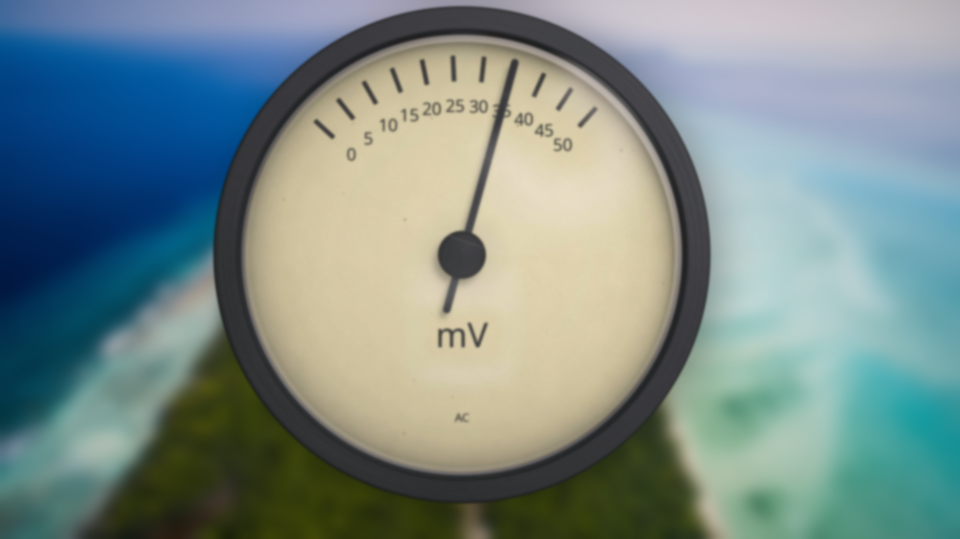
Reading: value=35 unit=mV
